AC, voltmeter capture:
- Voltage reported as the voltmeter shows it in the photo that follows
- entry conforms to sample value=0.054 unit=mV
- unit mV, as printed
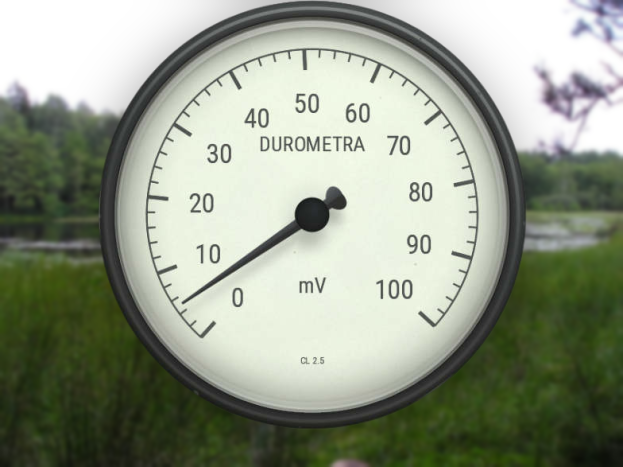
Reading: value=5 unit=mV
